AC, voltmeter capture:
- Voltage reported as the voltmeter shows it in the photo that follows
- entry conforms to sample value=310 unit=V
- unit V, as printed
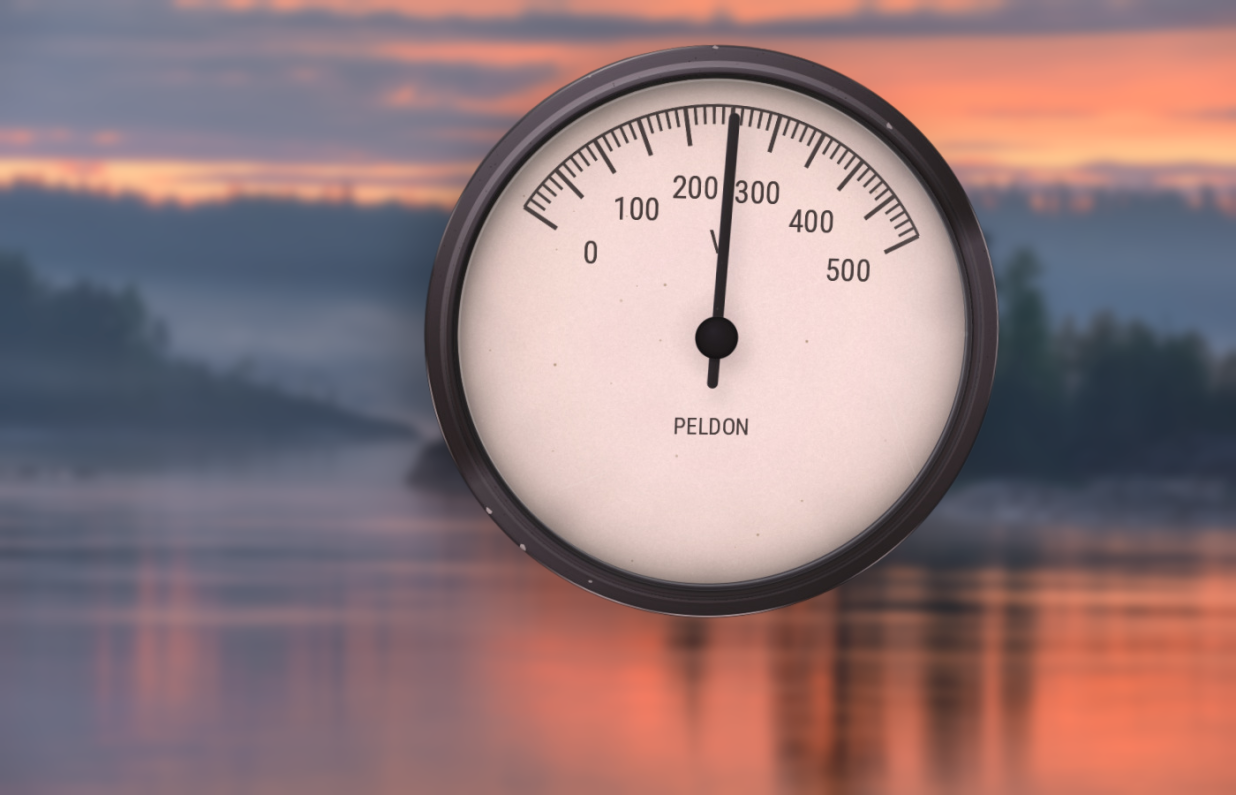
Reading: value=250 unit=V
